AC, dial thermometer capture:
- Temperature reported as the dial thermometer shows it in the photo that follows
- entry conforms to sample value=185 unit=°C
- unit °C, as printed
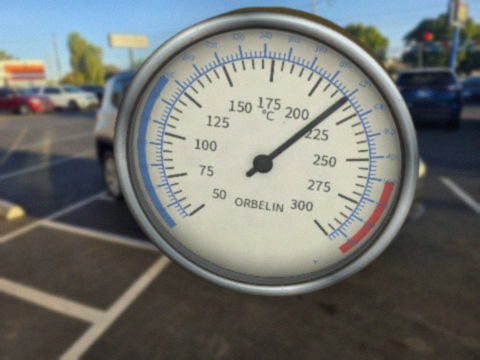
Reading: value=215 unit=°C
